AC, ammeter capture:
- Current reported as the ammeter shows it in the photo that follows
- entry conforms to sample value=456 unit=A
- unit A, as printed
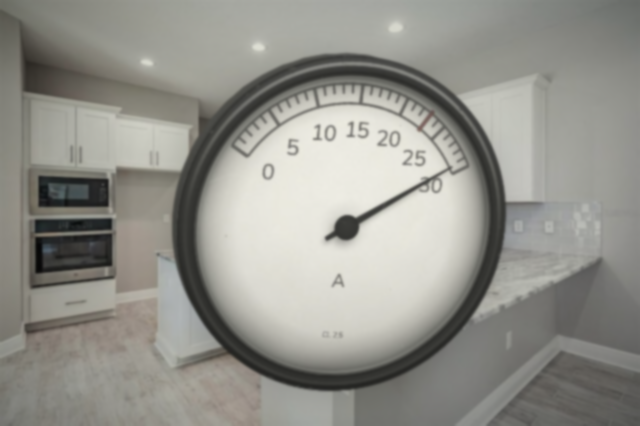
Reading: value=29 unit=A
